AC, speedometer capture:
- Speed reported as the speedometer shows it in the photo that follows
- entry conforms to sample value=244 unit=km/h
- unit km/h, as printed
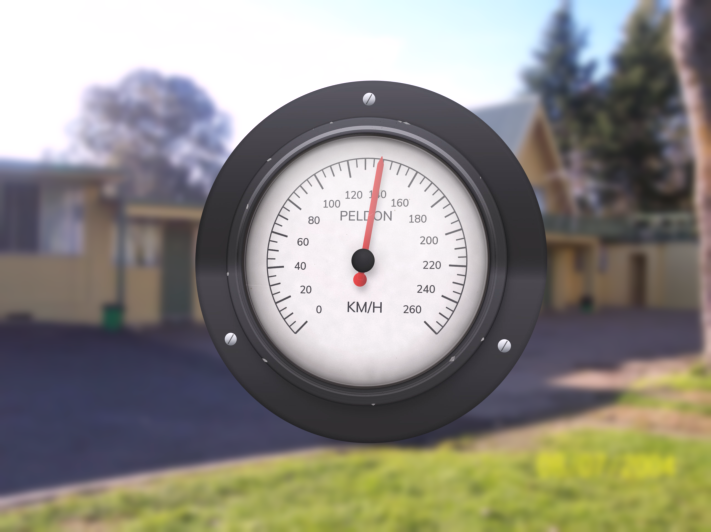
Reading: value=140 unit=km/h
